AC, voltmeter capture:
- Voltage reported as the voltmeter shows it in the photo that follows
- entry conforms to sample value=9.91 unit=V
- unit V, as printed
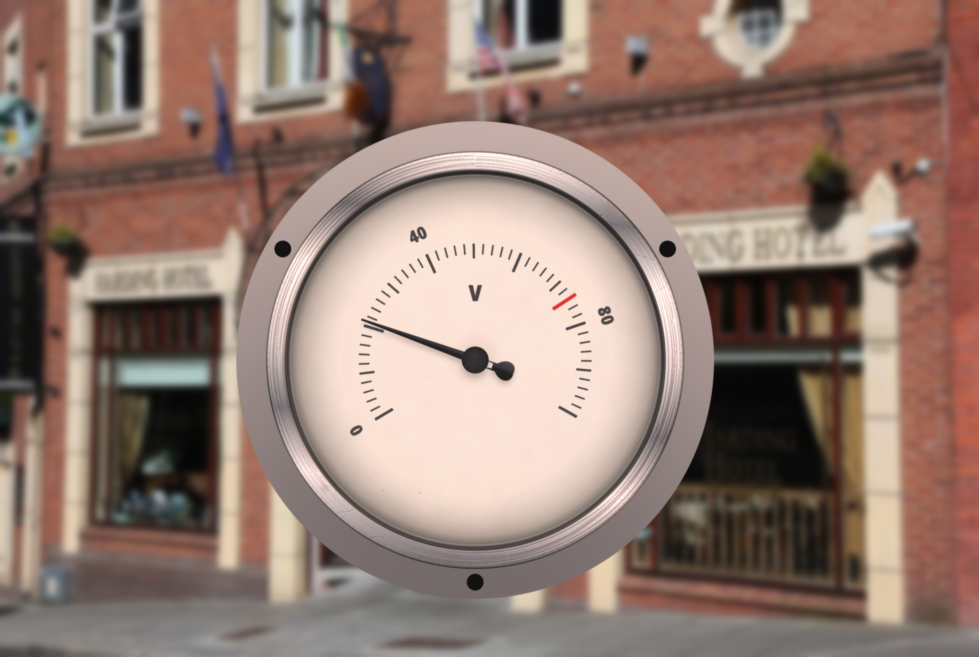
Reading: value=21 unit=V
